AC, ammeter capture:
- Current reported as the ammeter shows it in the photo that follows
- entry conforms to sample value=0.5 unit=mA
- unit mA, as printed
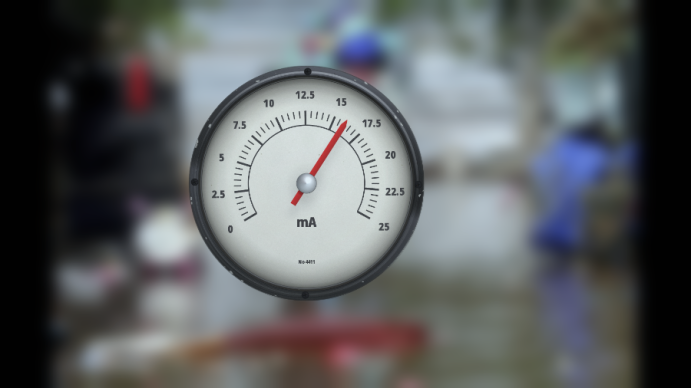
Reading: value=16 unit=mA
